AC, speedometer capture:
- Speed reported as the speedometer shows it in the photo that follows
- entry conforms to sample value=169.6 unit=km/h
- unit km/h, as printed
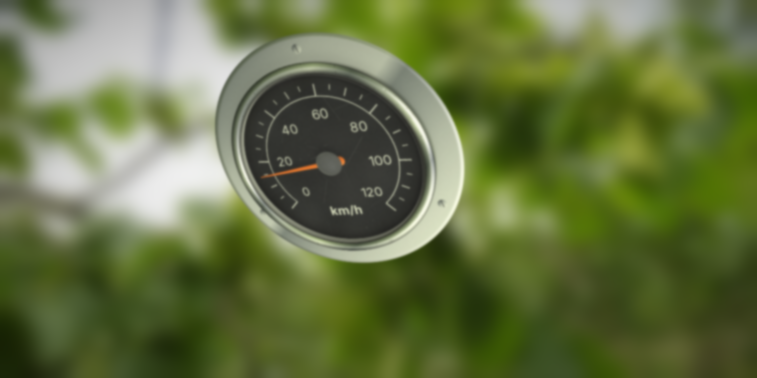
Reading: value=15 unit=km/h
